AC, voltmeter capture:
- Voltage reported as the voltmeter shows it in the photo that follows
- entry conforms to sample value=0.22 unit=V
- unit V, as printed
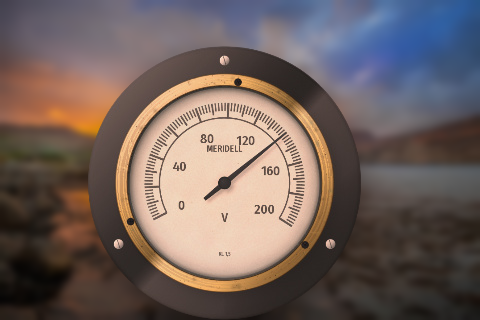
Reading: value=140 unit=V
